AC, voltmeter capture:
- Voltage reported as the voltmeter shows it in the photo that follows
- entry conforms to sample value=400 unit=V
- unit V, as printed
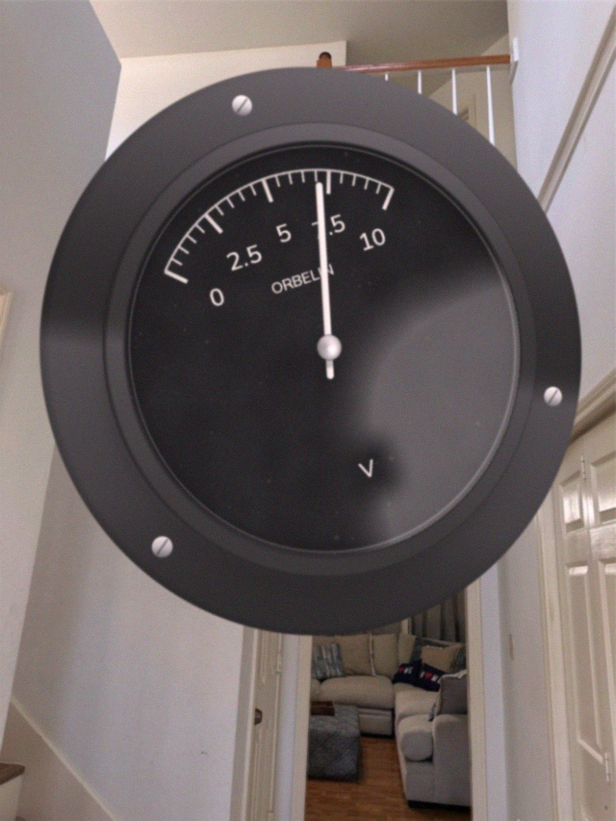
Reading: value=7 unit=V
